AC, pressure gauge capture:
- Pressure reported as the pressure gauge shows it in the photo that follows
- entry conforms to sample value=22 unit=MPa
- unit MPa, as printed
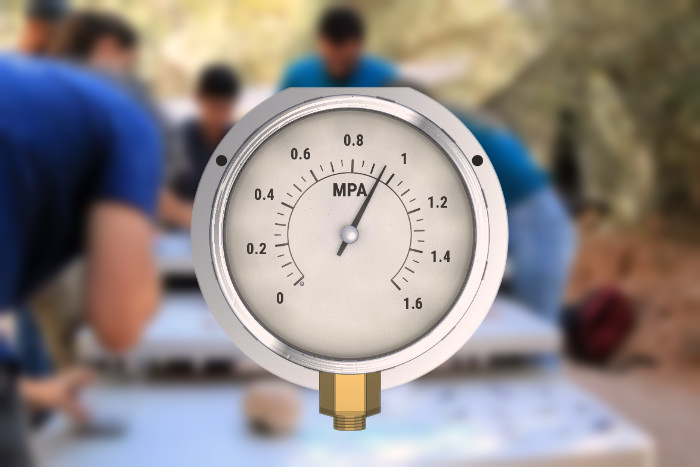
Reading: value=0.95 unit=MPa
